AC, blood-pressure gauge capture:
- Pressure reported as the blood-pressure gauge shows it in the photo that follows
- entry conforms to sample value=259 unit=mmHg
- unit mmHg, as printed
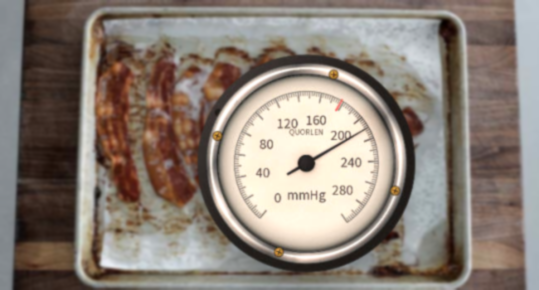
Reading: value=210 unit=mmHg
